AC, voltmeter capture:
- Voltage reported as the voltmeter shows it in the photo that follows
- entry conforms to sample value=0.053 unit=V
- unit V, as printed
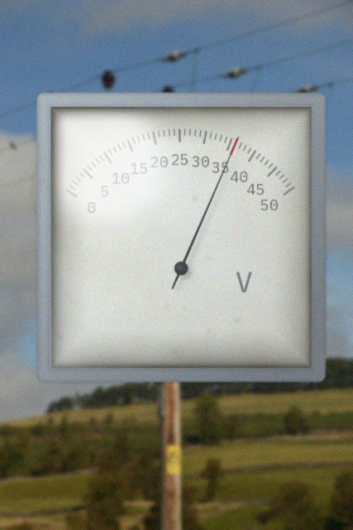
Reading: value=36 unit=V
